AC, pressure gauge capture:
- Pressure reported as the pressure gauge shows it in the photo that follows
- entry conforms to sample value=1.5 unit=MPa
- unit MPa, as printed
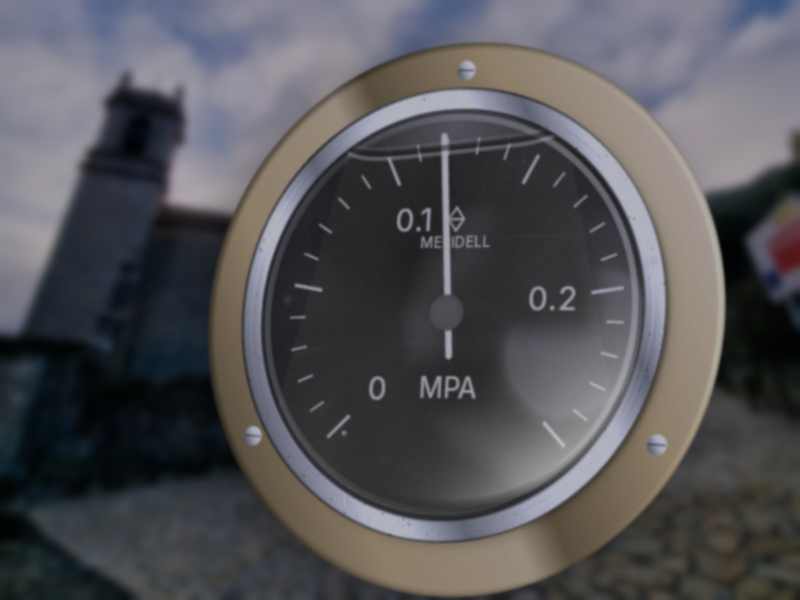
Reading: value=0.12 unit=MPa
